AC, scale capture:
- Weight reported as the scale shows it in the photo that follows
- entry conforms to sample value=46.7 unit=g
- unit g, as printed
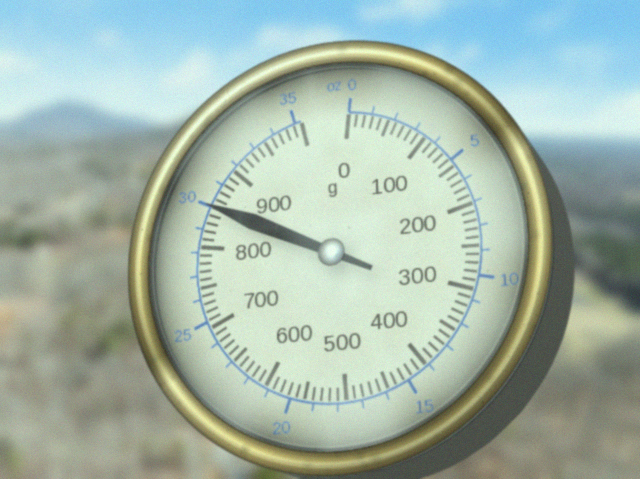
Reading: value=850 unit=g
